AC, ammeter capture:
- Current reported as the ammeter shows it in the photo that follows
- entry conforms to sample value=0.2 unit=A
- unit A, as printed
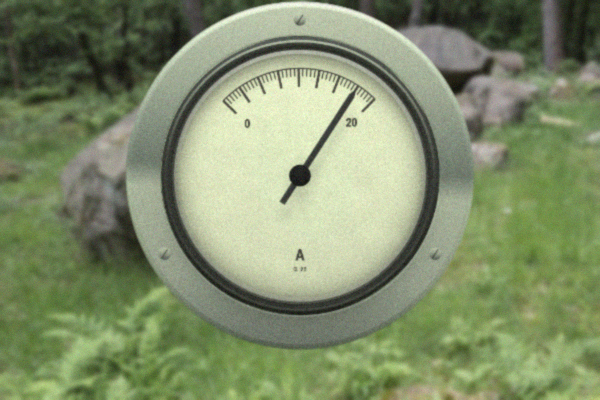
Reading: value=17.5 unit=A
